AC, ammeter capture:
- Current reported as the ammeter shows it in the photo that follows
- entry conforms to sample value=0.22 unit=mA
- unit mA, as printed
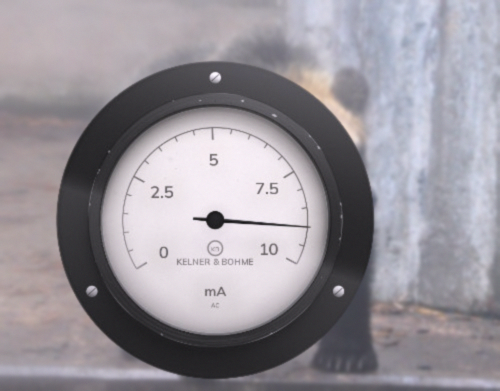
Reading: value=9 unit=mA
